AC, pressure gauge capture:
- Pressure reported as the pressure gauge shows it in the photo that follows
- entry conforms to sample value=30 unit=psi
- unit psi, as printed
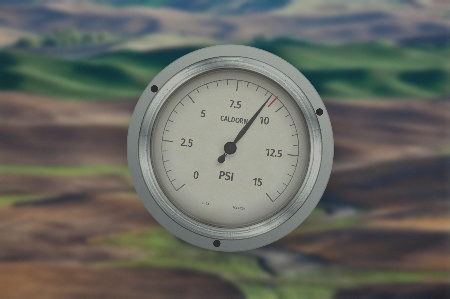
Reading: value=9.25 unit=psi
